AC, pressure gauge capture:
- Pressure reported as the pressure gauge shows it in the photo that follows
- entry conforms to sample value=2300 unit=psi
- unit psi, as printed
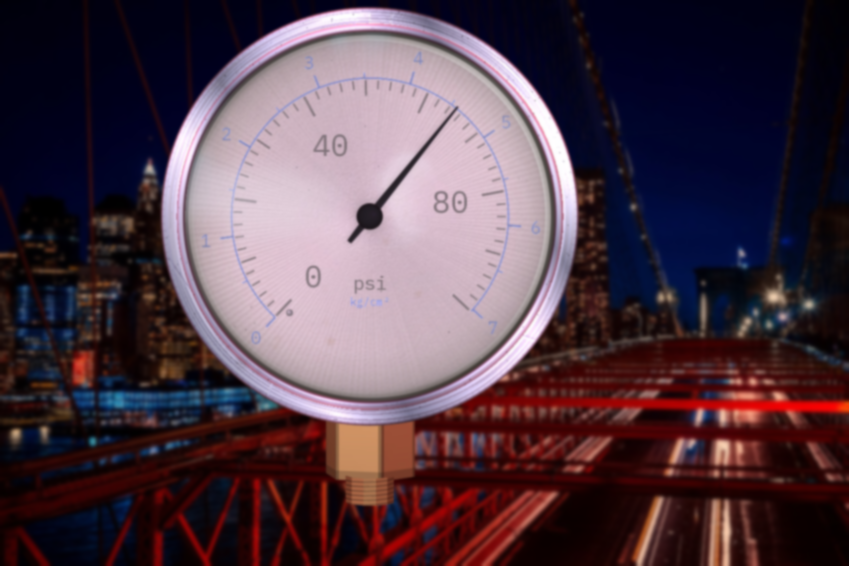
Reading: value=65 unit=psi
